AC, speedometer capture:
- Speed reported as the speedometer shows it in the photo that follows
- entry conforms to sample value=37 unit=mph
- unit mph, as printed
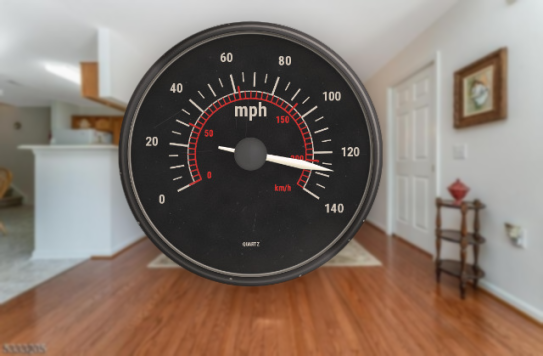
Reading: value=127.5 unit=mph
